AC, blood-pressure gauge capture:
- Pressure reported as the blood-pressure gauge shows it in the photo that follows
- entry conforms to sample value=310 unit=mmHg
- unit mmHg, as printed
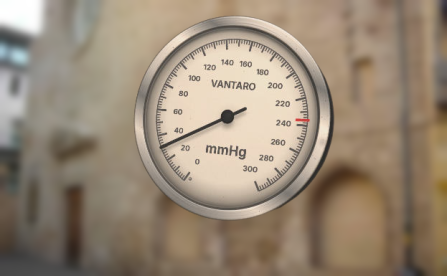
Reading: value=30 unit=mmHg
